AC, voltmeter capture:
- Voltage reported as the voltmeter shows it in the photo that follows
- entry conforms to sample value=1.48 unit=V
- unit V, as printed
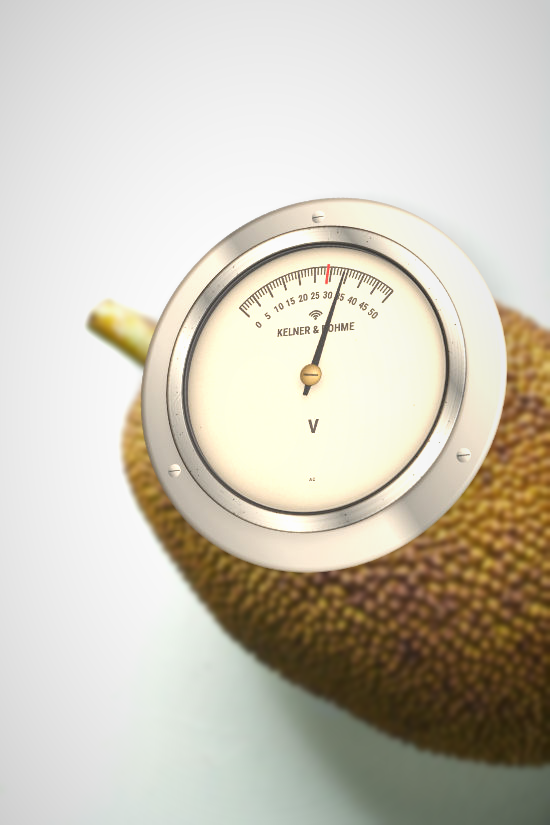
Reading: value=35 unit=V
